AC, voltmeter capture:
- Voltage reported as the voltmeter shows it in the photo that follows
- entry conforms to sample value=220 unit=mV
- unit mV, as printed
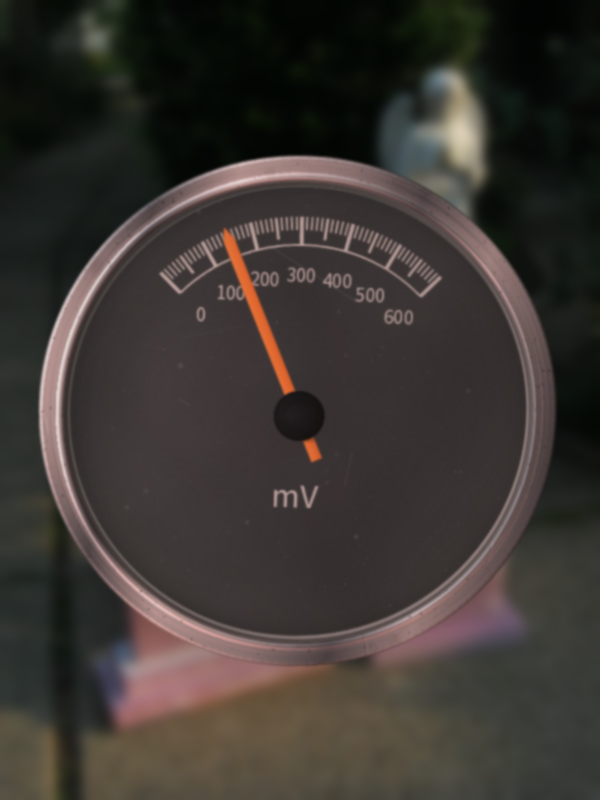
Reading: value=150 unit=mV
